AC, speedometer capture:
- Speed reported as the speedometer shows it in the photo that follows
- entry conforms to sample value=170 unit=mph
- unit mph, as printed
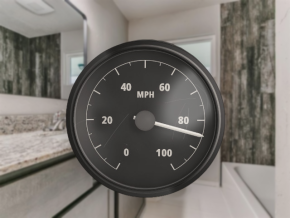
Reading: value=85 unit=mph
